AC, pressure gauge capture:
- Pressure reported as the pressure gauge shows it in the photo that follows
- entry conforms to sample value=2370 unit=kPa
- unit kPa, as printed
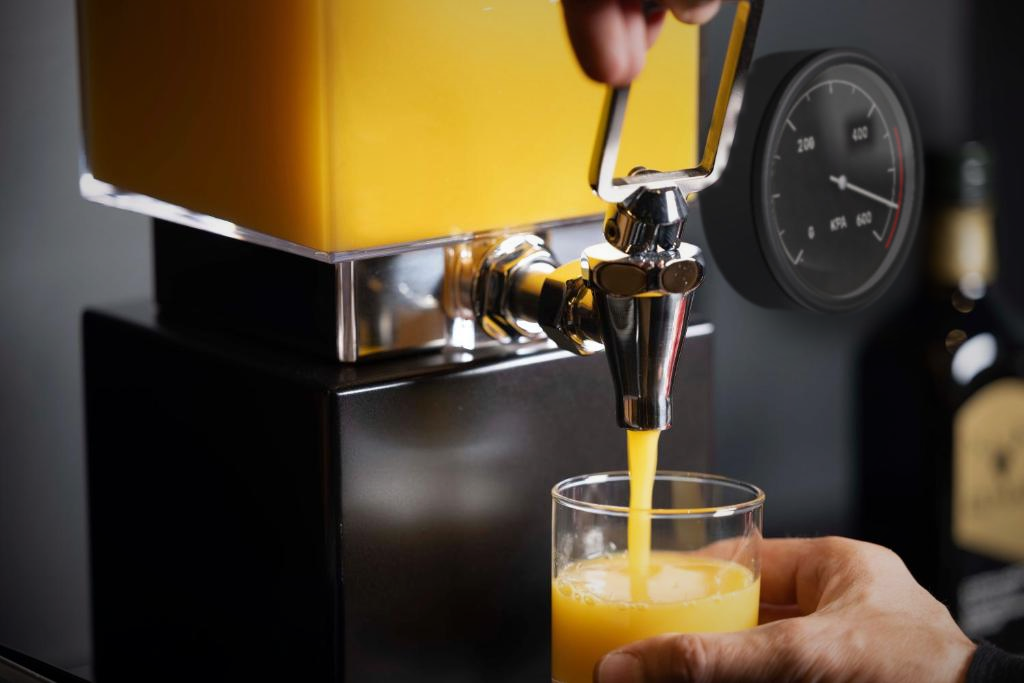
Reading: value=550 unit=kPa
